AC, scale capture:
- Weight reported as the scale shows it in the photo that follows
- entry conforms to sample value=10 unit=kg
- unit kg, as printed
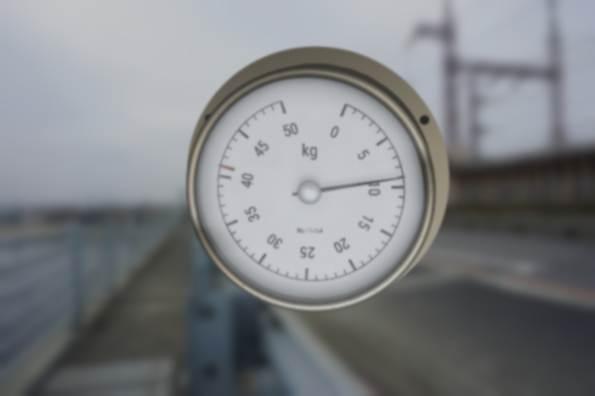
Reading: value=9 unit=kg
